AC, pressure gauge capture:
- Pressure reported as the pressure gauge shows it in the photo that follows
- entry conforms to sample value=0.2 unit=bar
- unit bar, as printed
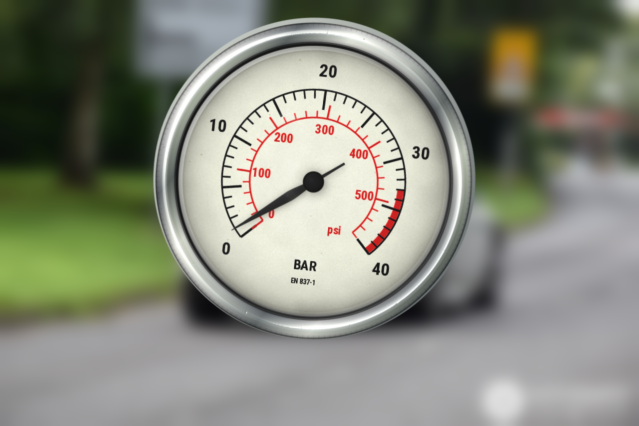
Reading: value=1 unit=bar
